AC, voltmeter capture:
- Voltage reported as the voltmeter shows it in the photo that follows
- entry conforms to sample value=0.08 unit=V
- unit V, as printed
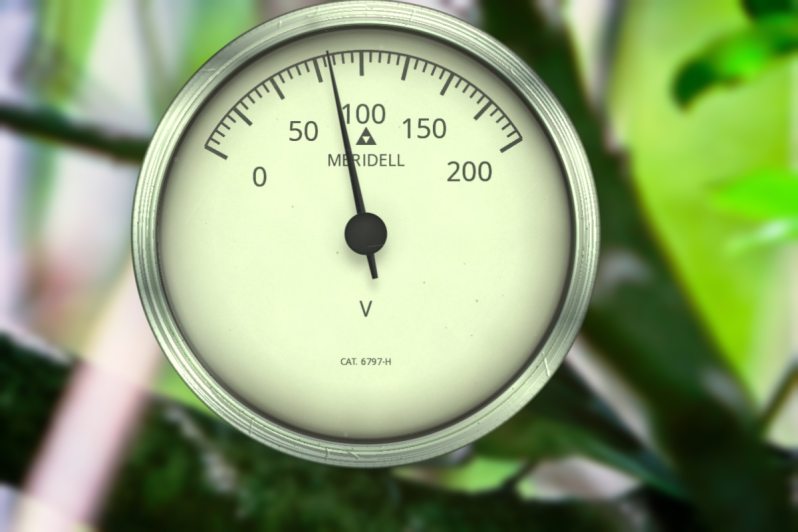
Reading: value=82.5 unit=V
